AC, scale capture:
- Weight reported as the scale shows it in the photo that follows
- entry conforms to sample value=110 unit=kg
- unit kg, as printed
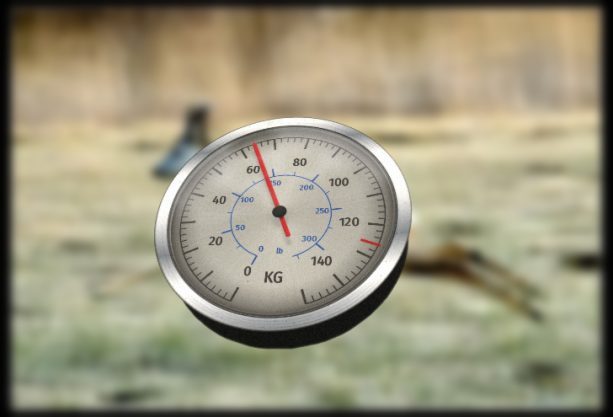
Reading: value=64 unit=kg
